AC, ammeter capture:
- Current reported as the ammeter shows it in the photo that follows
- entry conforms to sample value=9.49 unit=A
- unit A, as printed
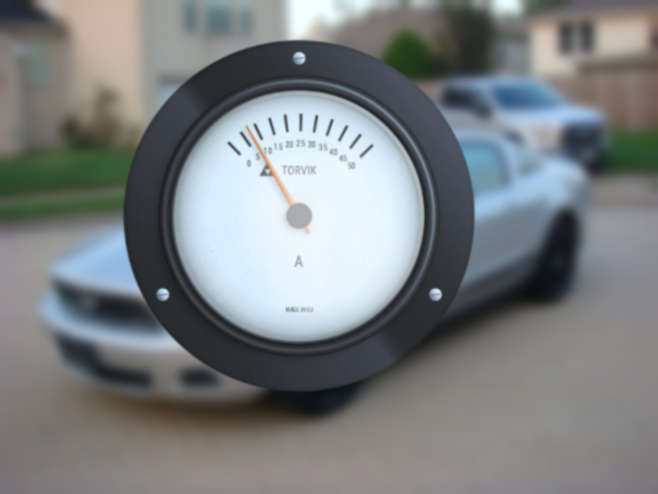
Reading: value=7.5 unit=A
